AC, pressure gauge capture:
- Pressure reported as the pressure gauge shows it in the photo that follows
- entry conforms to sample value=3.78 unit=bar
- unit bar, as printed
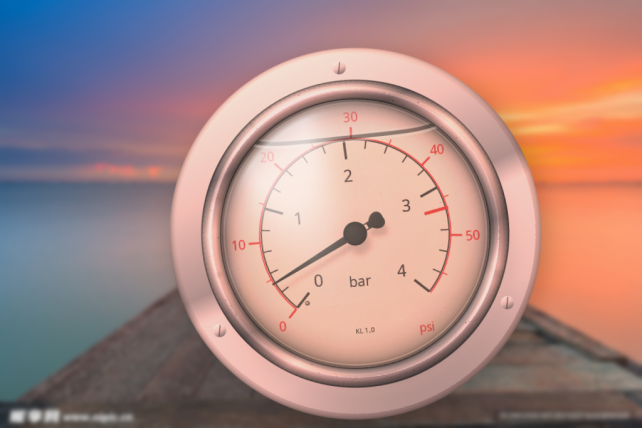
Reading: value=0.3 unit=bar
